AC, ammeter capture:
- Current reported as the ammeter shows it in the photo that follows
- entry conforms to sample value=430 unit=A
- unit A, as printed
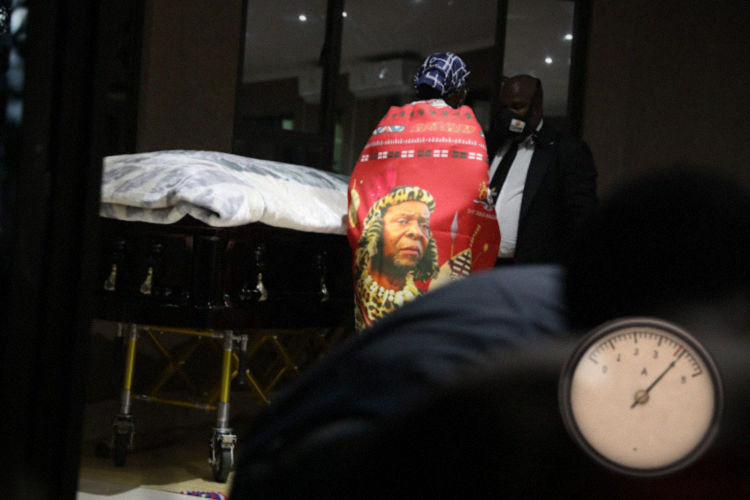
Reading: value=4 unit=A
